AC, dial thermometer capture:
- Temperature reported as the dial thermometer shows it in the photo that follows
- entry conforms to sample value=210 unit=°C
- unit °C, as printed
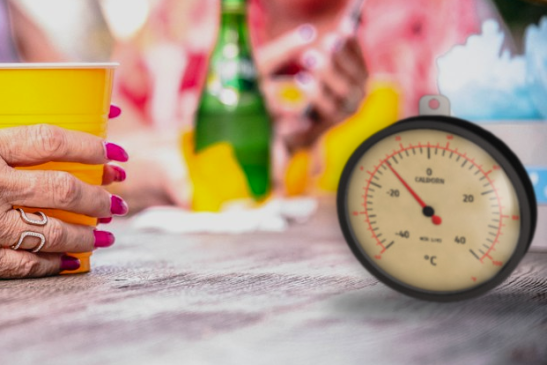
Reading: value=-12 unit=°C
